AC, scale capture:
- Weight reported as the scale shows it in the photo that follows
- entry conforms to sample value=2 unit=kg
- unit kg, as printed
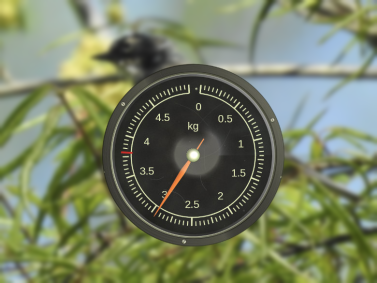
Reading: value=2.95 unit=kg
